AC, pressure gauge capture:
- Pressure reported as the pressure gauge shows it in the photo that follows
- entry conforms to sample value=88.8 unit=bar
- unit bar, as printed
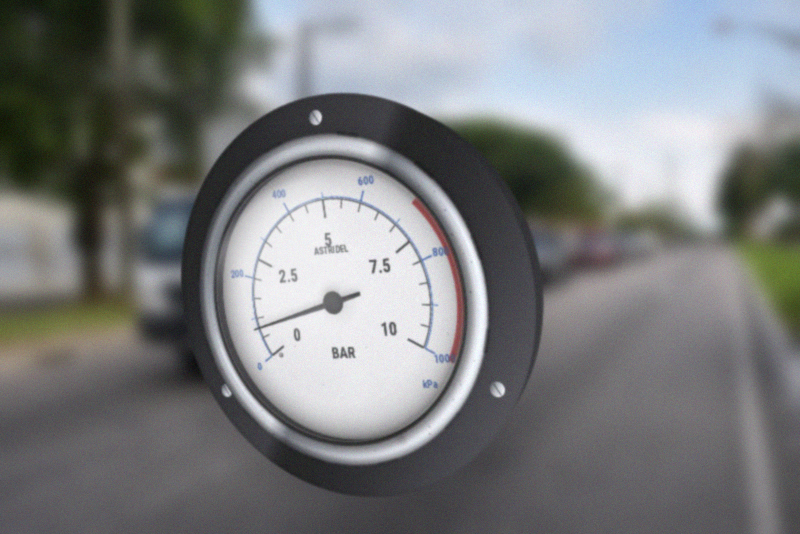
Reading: value=0.75 unit=bar
